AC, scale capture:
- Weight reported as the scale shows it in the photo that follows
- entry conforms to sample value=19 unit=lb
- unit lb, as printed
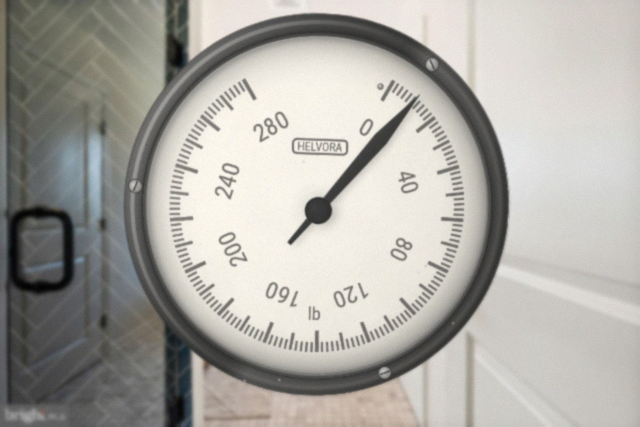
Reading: value=10 unit=lb
